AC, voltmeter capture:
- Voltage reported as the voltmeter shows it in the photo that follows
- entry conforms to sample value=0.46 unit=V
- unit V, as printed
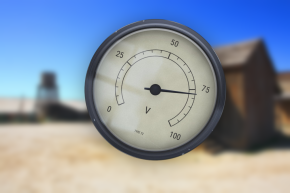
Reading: value=77.5 unit=V
